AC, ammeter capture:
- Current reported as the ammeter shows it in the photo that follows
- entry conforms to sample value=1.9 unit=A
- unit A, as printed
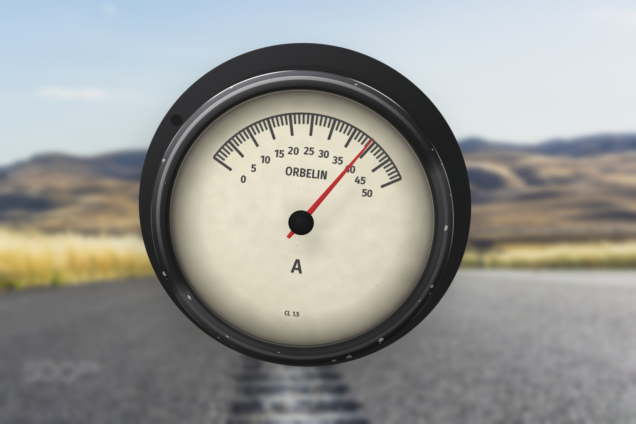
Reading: value=39 unit=A
